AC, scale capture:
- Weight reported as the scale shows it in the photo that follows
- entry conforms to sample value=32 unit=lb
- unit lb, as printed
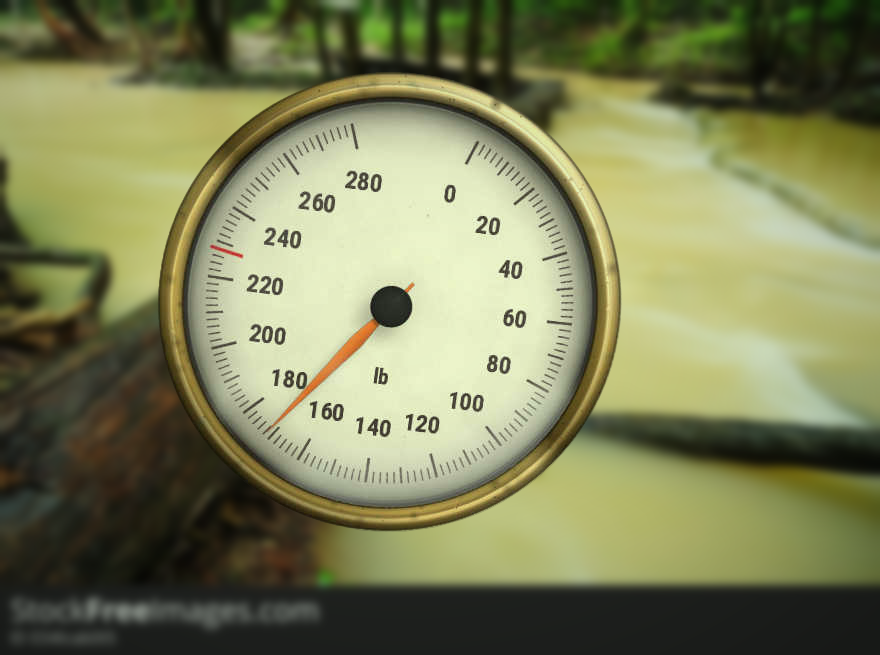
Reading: value=172 unit=lb
